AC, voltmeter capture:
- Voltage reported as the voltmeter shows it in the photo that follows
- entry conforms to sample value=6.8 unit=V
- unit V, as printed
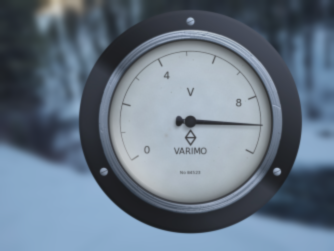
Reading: value=9 unit=V
